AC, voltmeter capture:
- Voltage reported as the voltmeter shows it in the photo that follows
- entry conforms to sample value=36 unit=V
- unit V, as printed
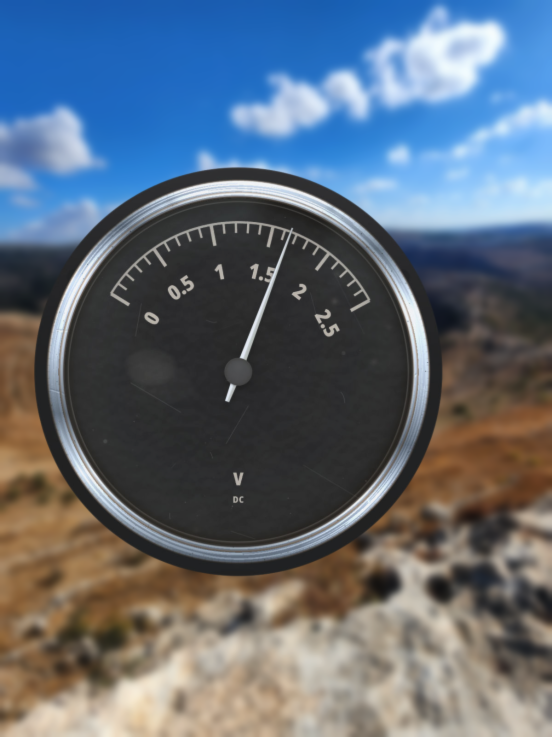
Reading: value=1.65 unit=V
